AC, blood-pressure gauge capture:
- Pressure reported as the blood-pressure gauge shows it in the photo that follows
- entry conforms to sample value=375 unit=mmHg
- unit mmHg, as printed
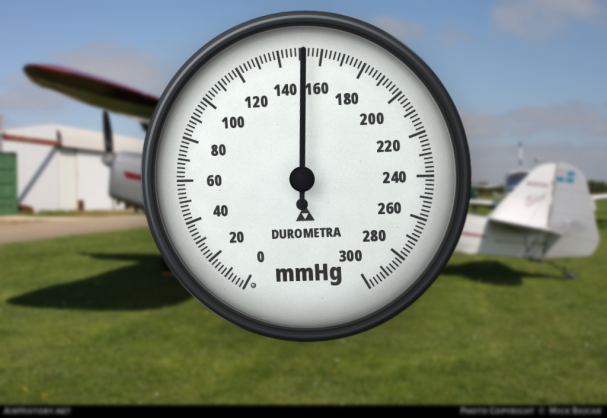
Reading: value=152 unit=mmHg
